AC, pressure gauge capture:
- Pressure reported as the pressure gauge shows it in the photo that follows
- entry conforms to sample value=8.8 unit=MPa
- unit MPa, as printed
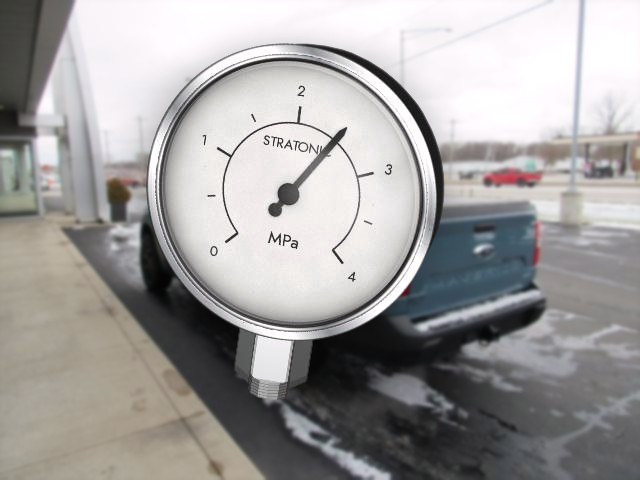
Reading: value=2.5 unit=MPa
